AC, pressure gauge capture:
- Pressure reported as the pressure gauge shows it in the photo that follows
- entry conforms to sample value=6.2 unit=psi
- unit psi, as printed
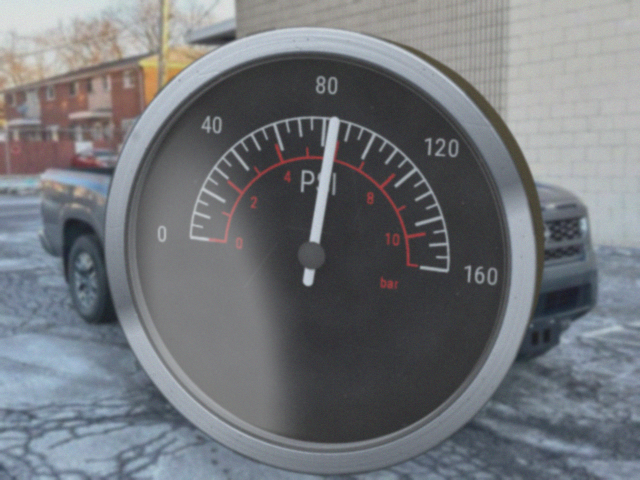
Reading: value=85 unit=psi
